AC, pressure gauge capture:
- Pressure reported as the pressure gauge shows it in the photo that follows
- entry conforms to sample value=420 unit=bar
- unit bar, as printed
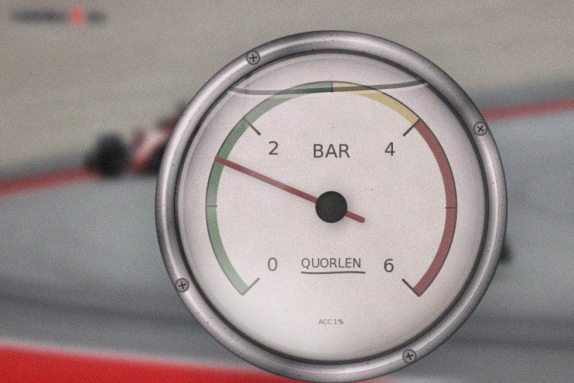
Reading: value=1.5 unit=bar
